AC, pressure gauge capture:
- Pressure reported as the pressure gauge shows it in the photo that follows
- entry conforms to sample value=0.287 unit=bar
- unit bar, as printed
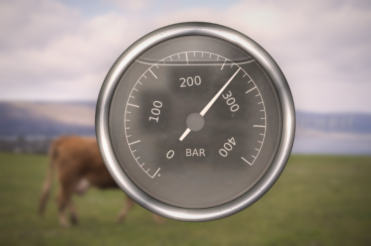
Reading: value=270 unit=bar
